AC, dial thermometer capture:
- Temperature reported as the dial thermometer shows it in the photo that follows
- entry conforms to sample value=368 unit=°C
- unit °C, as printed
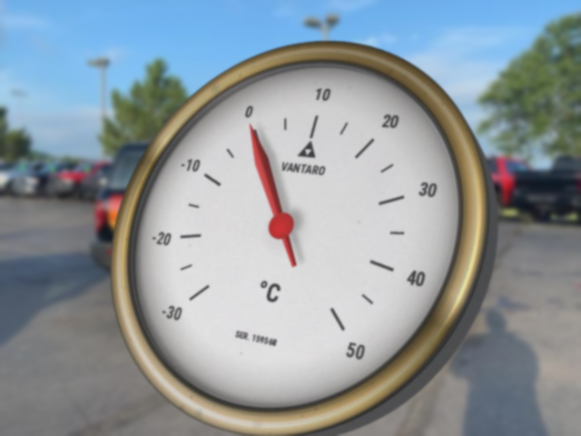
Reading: value=0 unit=°C
